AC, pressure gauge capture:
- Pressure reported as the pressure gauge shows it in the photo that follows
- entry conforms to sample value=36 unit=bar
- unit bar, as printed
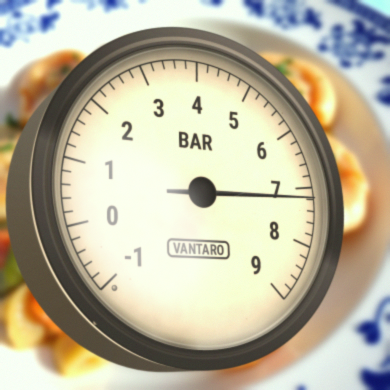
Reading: value=7.2 unit=bar
